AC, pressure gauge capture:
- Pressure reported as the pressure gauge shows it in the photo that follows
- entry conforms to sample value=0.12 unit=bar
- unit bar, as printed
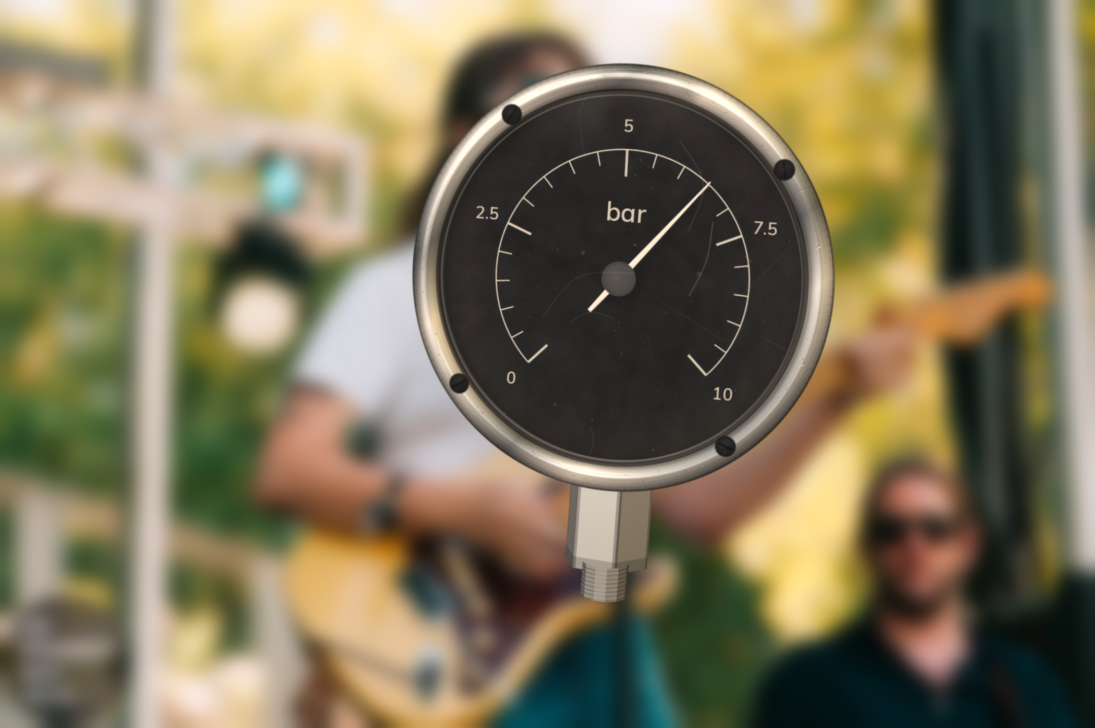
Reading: value=6.5 unit=bar
